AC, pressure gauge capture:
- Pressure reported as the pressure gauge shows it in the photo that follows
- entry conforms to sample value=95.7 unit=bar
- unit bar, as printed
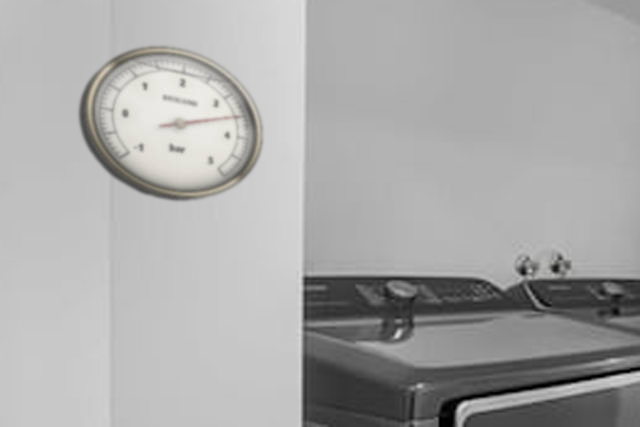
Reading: value=3.5 unit=bar
